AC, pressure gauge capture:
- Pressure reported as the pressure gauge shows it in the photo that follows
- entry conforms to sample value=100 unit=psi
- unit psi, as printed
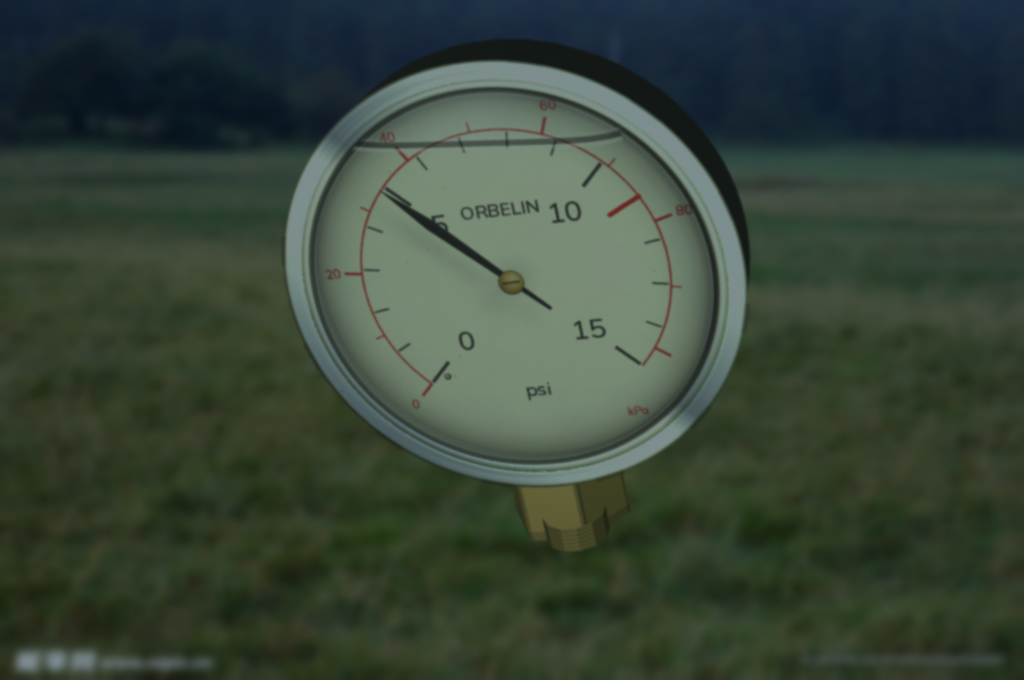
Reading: value=5 unit=psi
